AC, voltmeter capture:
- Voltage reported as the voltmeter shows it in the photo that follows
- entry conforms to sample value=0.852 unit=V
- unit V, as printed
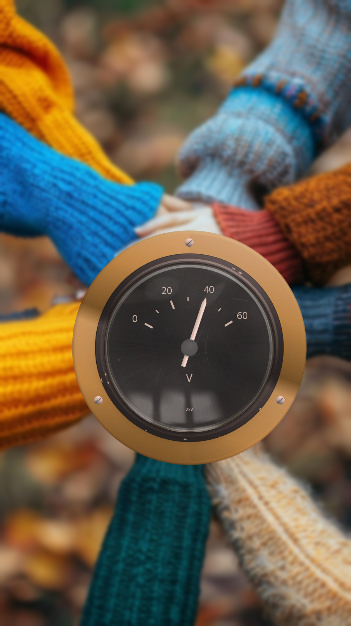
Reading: value=40 unit=V
